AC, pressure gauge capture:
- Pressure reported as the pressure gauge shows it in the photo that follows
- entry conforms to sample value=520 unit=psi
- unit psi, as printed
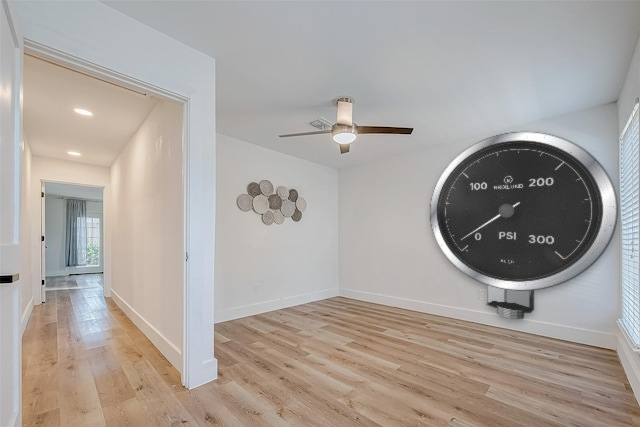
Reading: value=10 unit=psi
